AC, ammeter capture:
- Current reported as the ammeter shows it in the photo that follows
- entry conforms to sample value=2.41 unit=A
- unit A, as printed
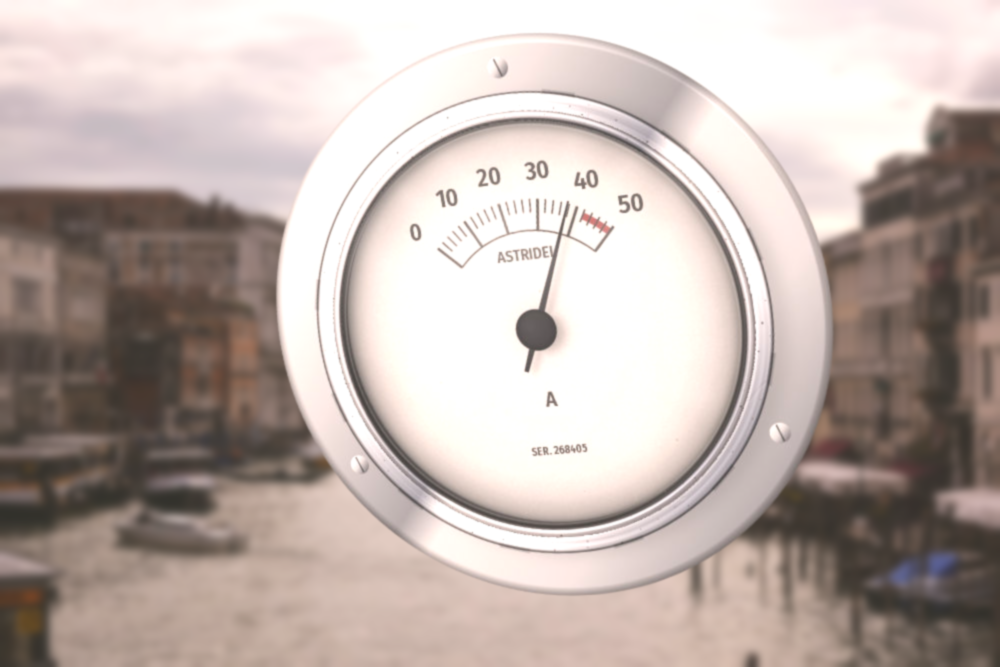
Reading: value=38 unit=A
